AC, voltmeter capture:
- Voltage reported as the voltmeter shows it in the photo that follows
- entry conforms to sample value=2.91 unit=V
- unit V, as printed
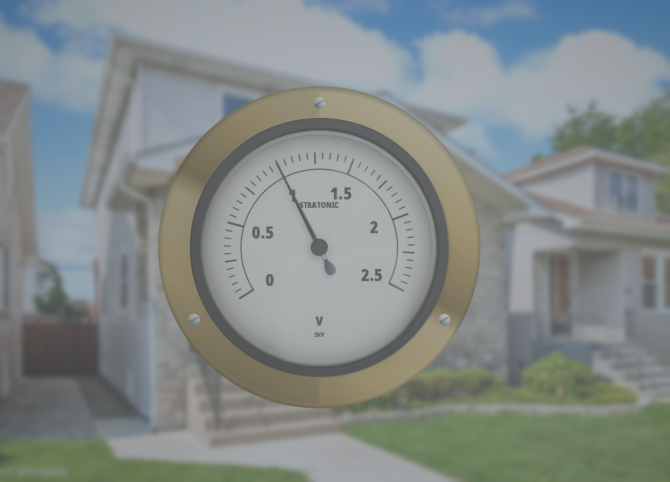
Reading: value=1 unit=V
